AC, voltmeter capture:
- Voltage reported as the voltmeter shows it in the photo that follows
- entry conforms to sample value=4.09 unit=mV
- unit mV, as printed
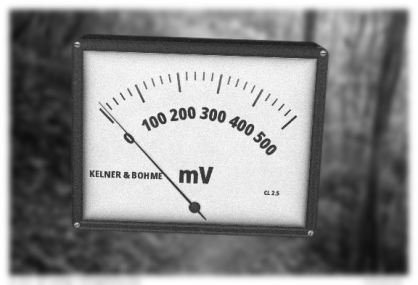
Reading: value=10 unit=mV
